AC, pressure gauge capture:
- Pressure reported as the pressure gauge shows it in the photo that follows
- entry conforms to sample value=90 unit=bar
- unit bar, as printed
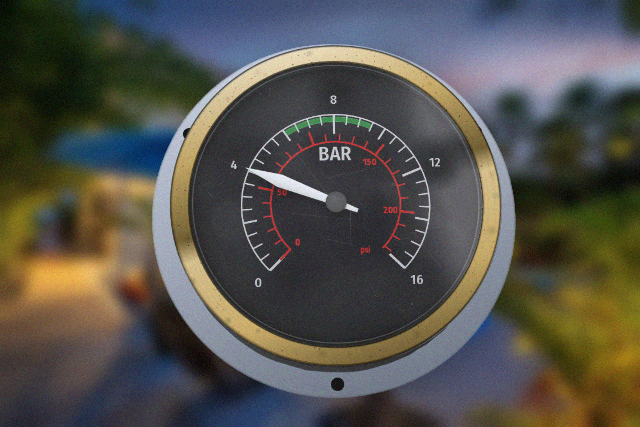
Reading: value=4 unit=bar
